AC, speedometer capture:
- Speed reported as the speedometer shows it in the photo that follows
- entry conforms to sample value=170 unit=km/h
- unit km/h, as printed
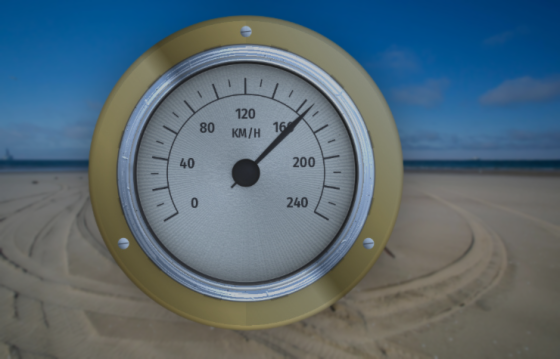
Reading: value=165 unit=km/h
